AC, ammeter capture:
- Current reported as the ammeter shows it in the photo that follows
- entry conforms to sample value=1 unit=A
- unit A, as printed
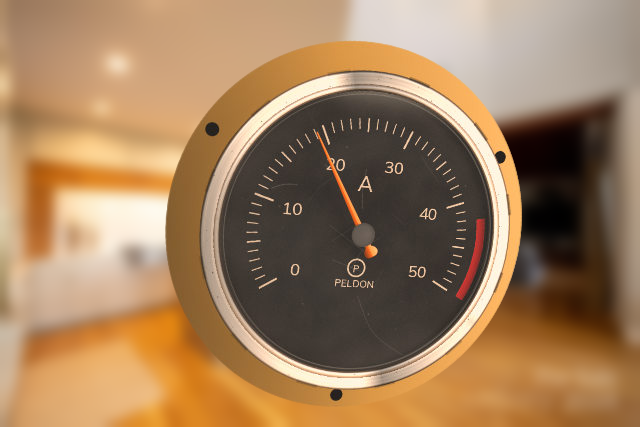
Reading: value=19 unit=A
